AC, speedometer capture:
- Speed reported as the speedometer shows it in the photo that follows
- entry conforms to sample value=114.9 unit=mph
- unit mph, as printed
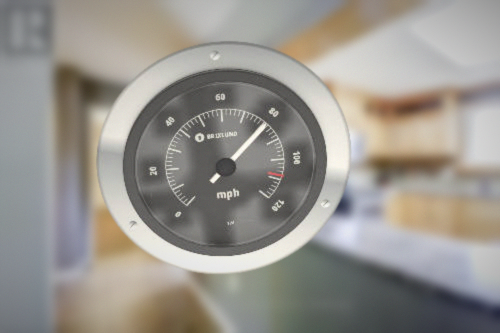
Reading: value=80 unit=mph
